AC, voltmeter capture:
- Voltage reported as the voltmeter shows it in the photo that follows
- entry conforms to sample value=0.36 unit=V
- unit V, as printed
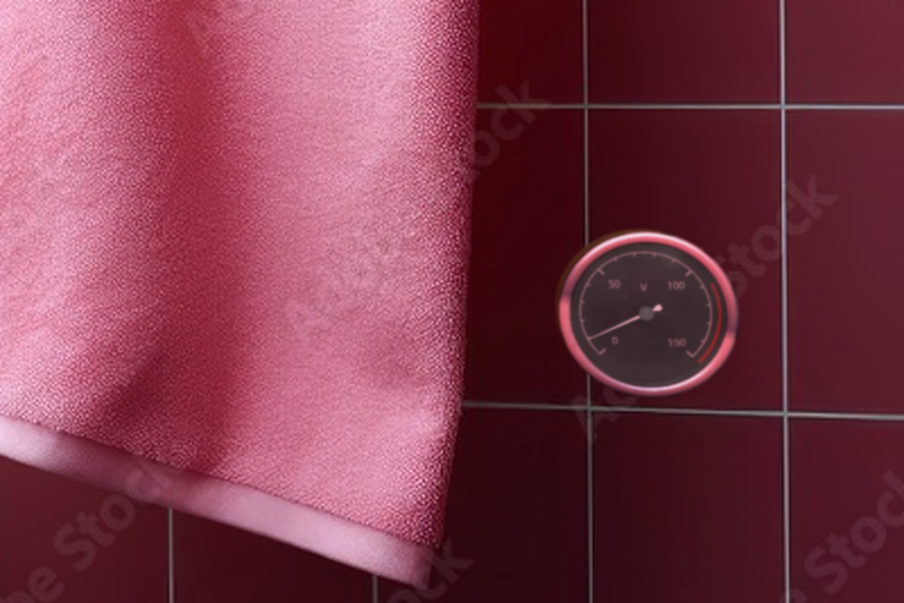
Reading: value=10 unit=V
